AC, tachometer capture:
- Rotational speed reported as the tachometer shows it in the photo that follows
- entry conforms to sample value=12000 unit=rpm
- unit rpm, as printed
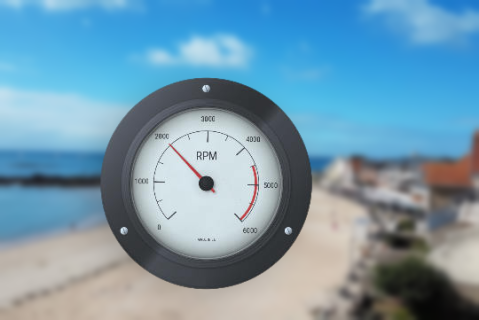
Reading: value=2000 unit=rpm
